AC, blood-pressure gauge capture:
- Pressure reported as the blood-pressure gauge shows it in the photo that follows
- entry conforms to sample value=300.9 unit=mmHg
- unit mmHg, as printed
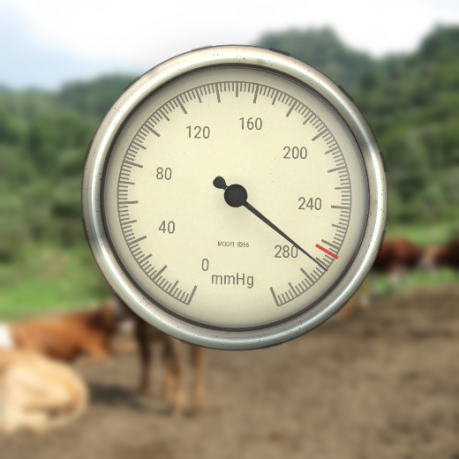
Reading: value=272 unit=mmHg
